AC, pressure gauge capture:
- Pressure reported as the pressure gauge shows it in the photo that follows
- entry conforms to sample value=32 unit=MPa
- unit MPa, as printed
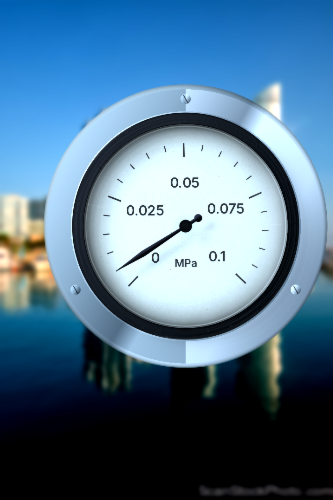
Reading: value=0.005 unit=MPa
